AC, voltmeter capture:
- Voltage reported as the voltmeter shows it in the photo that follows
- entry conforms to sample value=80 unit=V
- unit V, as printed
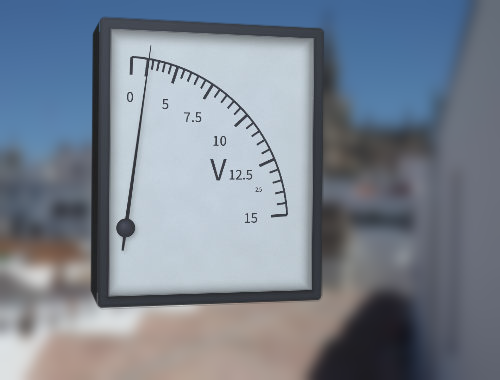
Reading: value=2.5 unit=V
